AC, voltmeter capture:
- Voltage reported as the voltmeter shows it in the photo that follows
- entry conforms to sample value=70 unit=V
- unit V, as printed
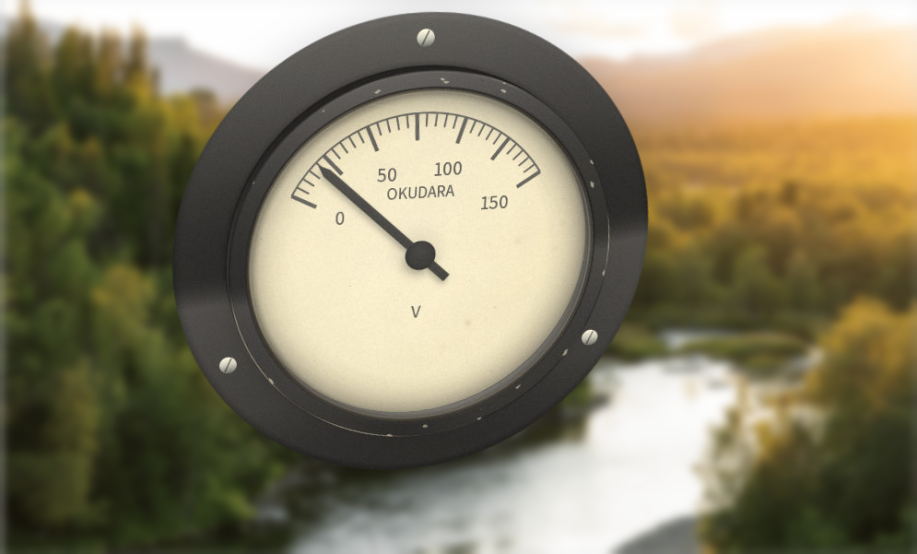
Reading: value=20 unit=V
